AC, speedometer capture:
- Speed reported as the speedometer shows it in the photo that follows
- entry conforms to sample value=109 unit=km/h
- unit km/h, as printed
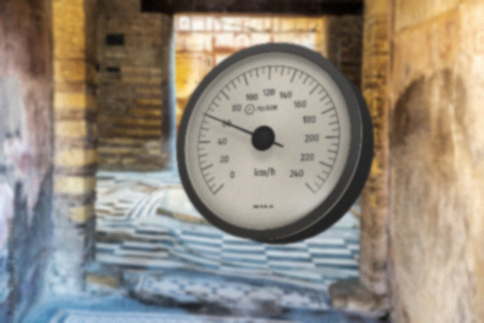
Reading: value=60 unit=km/h
